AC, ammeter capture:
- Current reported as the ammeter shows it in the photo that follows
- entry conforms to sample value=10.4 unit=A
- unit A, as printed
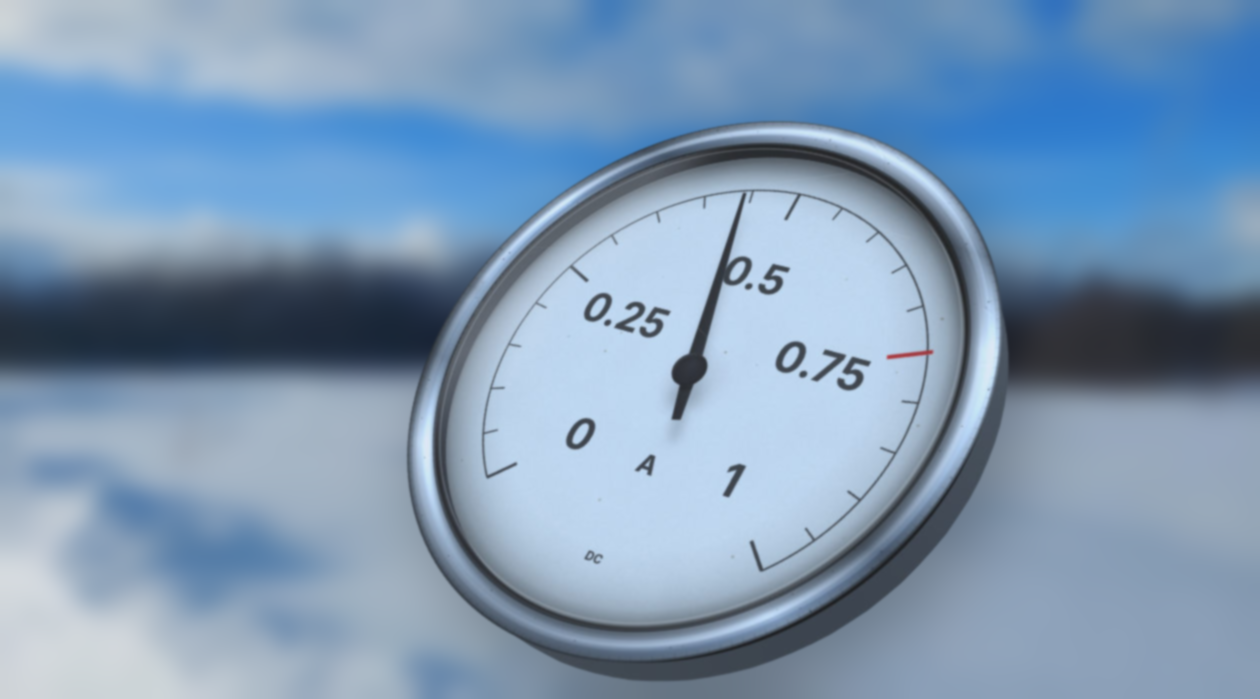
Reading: value=0.45 unit=A
